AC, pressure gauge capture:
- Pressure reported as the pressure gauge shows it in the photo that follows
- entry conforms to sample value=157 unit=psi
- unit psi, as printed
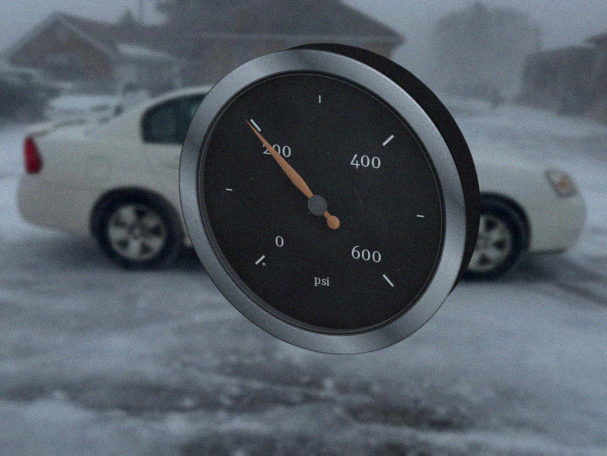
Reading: value=200 unit=psi
